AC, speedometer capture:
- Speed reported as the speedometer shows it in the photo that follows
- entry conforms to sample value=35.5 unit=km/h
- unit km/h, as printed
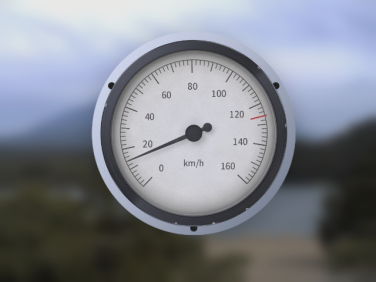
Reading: value=14 unit=km/h
